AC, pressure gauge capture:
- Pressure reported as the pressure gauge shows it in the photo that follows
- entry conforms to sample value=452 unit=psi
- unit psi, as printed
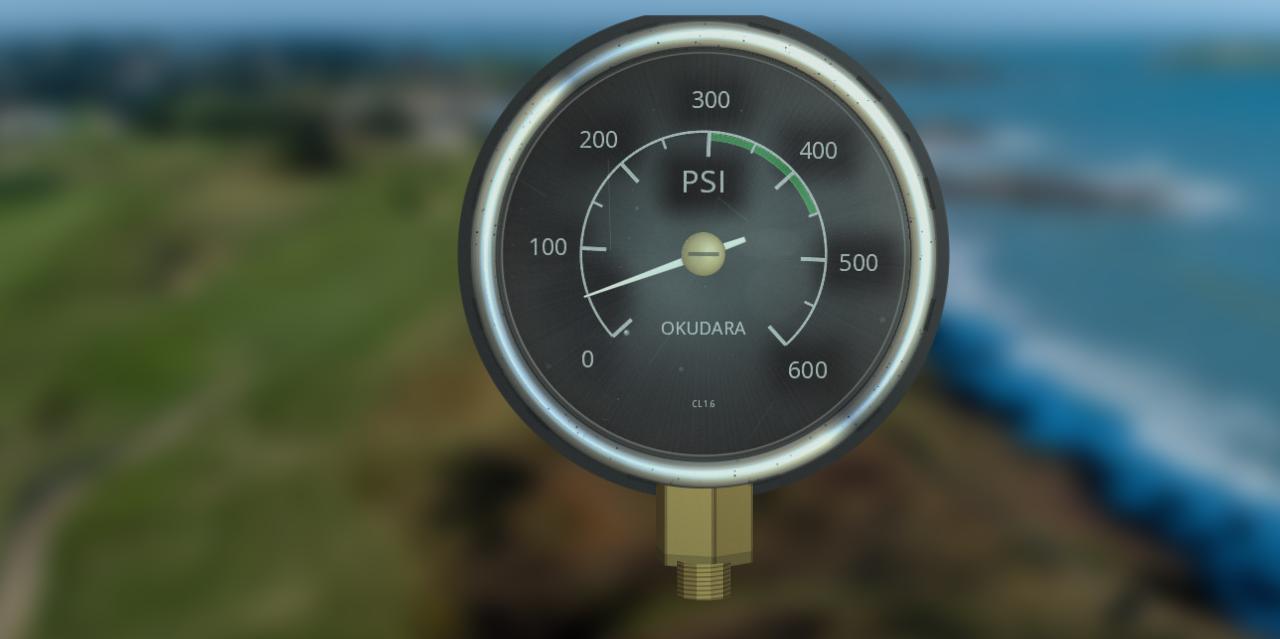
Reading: value=50 unit=psi
